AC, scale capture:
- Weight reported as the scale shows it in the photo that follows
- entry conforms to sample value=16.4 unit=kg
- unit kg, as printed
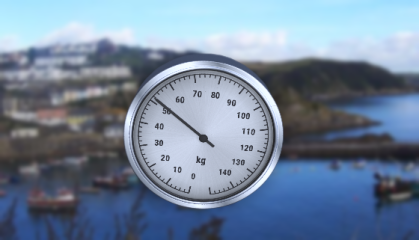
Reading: value=52 unit=kg
